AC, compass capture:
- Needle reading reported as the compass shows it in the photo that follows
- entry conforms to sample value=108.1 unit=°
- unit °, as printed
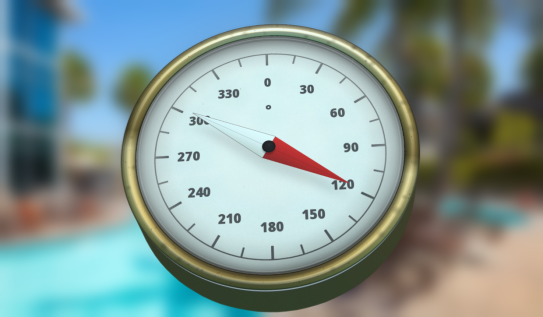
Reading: value=120 unit=°
